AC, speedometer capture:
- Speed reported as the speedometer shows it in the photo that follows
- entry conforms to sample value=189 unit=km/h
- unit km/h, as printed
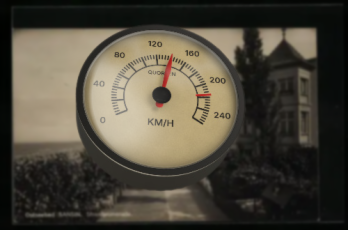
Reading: value=140 unit=km/h
